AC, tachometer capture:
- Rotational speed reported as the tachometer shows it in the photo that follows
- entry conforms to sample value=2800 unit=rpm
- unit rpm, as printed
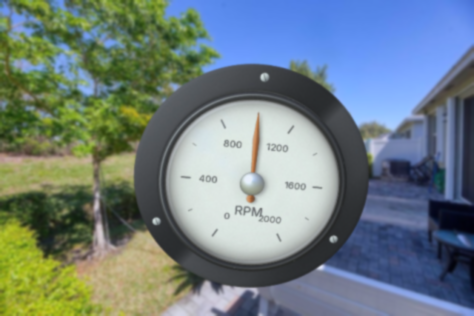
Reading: value=1000 unit=rpm
